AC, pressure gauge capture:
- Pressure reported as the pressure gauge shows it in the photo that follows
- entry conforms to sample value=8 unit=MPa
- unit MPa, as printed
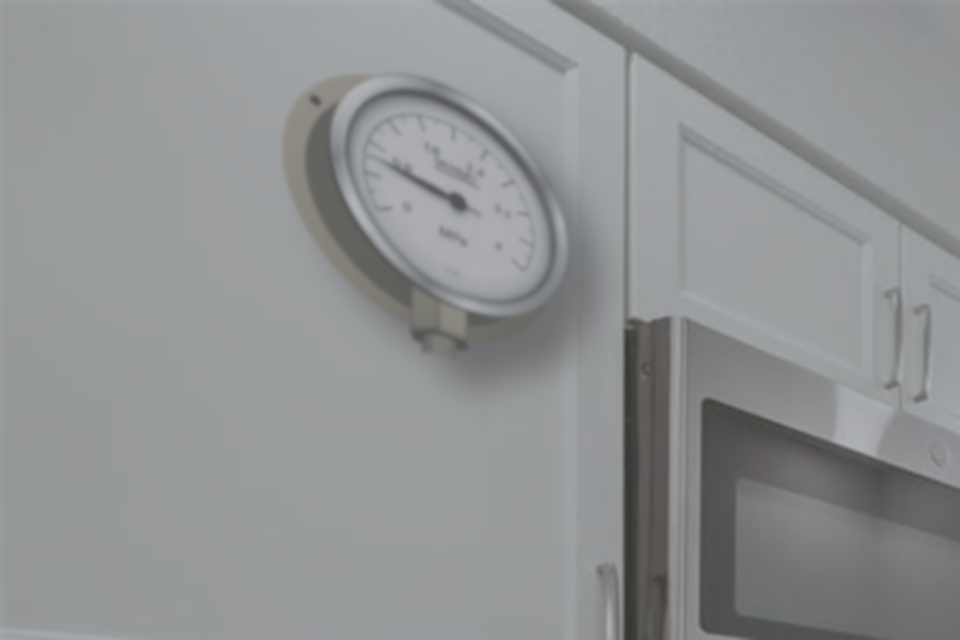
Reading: value=0.6 unit=MPa
